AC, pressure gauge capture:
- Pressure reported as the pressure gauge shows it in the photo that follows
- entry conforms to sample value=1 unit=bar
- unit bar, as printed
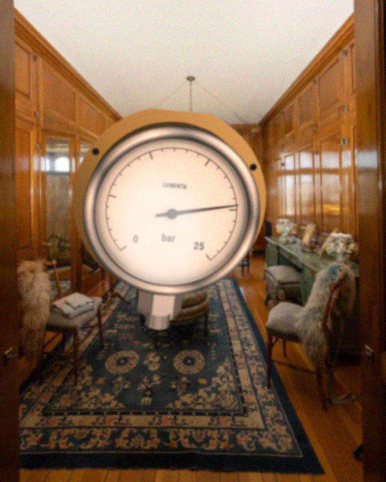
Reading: value=19.5 unit=bar
